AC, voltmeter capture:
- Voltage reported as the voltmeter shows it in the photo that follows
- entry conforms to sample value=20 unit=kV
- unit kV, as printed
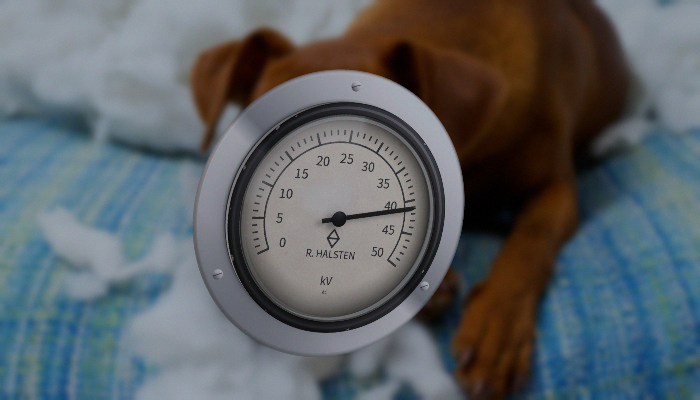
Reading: value=41 unit=kV
